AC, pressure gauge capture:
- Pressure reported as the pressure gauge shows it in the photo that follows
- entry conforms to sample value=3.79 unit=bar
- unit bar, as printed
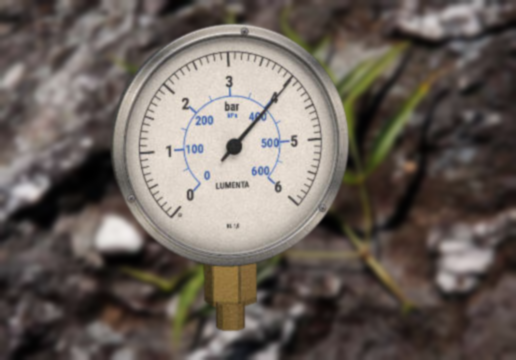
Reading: value=4 unit=bar
